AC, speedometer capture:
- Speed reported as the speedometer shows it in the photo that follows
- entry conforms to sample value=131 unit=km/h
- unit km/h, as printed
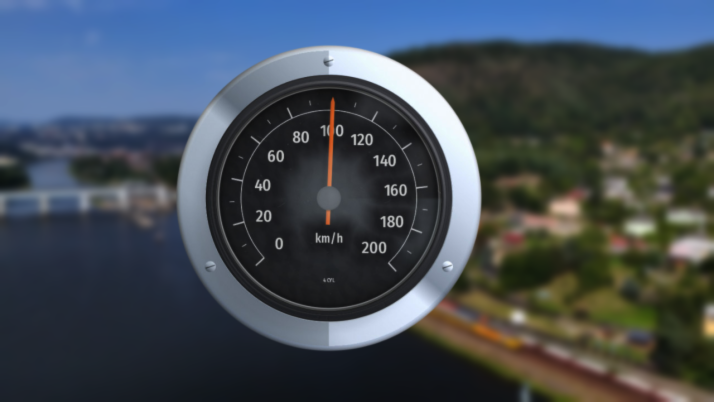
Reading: value=100 unit=km/h
